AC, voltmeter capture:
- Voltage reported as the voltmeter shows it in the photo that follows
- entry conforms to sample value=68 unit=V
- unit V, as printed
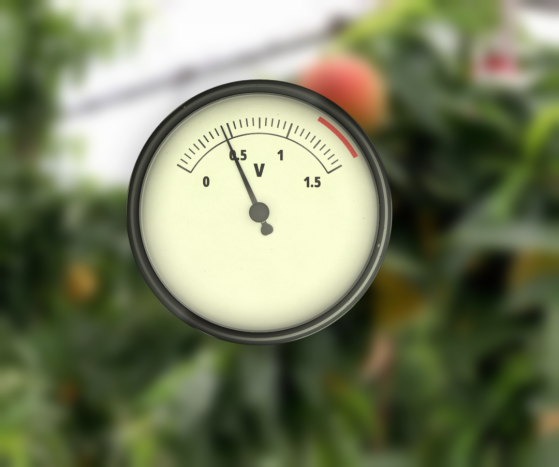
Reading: value=0.45 unit=V
